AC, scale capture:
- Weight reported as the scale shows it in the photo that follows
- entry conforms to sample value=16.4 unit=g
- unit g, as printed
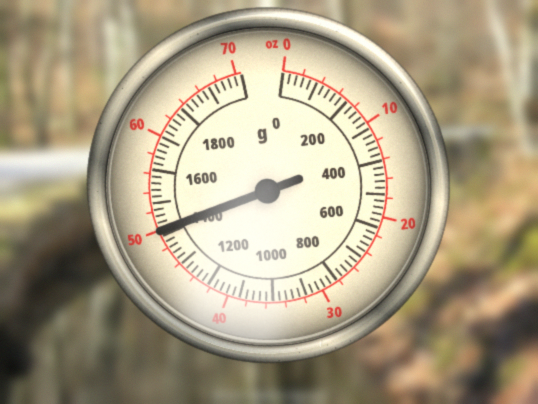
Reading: value=1420 unit=g
